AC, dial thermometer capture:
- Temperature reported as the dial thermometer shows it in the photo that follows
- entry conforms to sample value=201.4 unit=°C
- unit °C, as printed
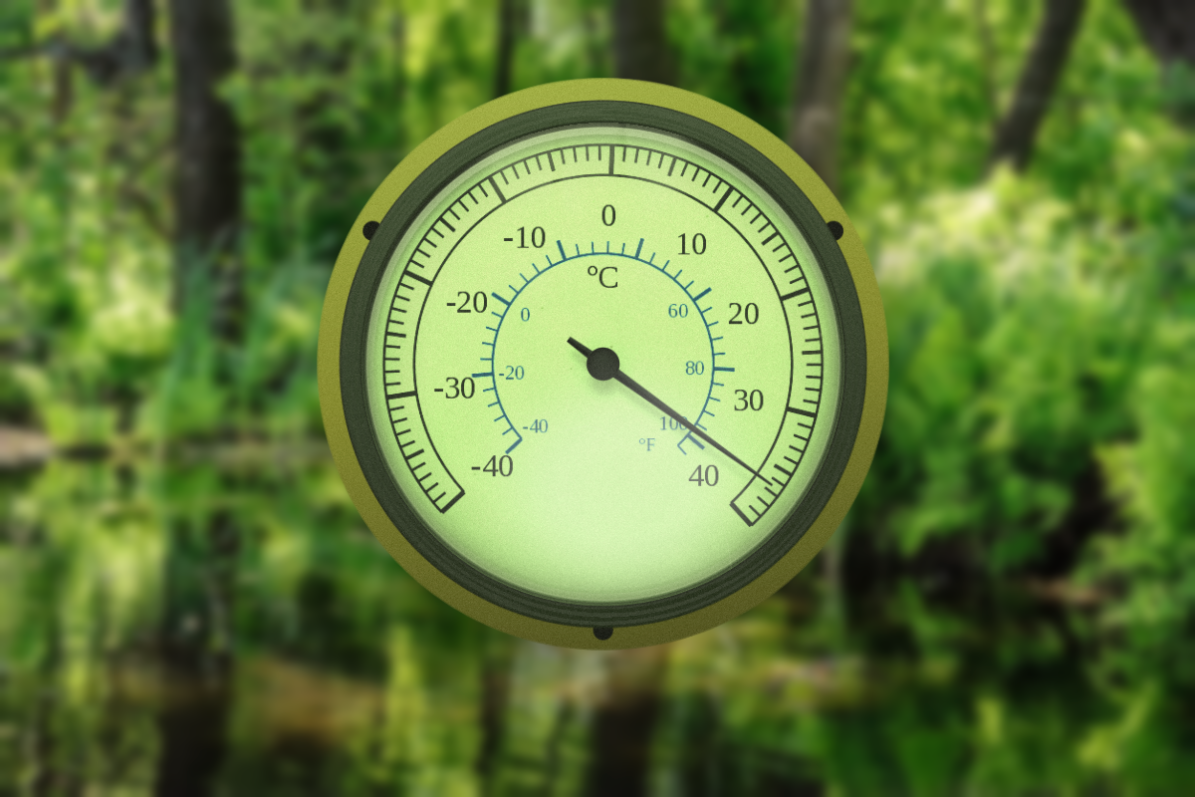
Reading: value=36.5 unit=°C
